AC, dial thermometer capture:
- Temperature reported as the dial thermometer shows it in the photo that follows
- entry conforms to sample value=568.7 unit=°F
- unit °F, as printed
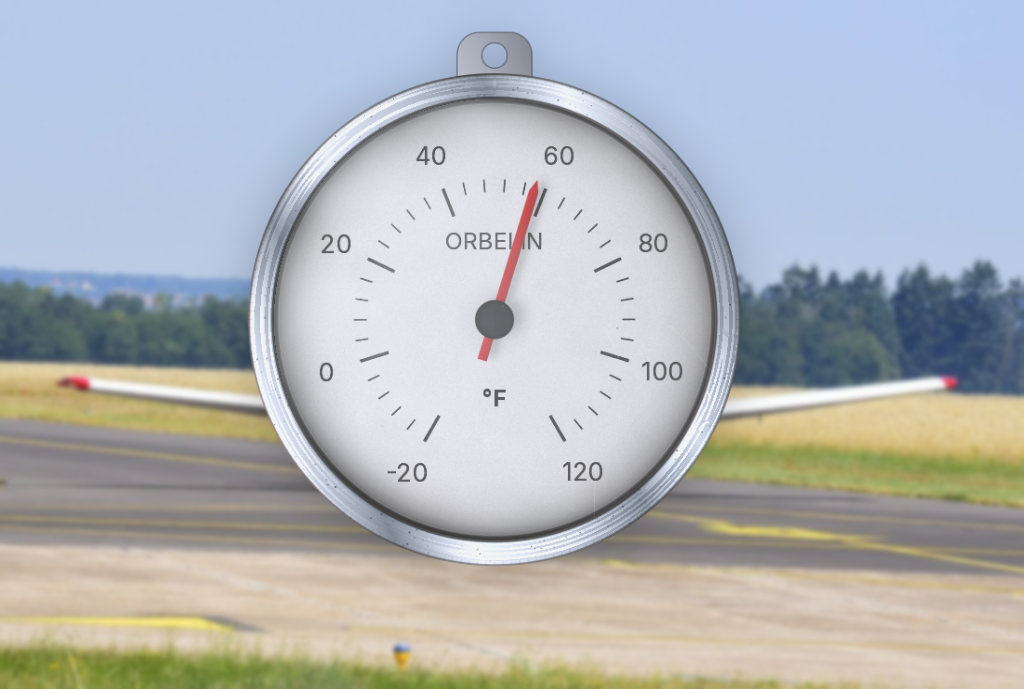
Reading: value=58 unit=°F
